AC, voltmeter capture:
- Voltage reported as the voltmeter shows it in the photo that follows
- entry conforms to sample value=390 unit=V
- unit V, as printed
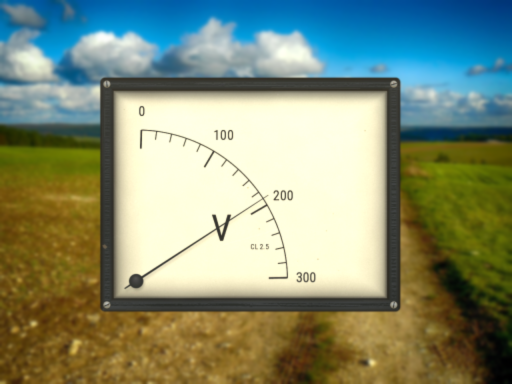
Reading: value=190 unit=V
